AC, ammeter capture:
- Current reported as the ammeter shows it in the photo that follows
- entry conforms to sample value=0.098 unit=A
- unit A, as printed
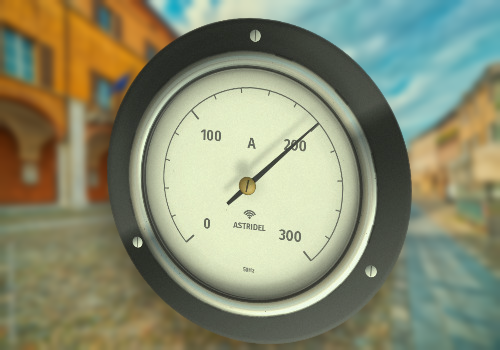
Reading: value=200 unit=A
